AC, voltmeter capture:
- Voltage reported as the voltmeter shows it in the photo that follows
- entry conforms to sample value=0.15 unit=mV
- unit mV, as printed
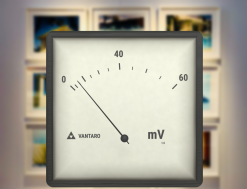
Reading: value=15 unit=mV
